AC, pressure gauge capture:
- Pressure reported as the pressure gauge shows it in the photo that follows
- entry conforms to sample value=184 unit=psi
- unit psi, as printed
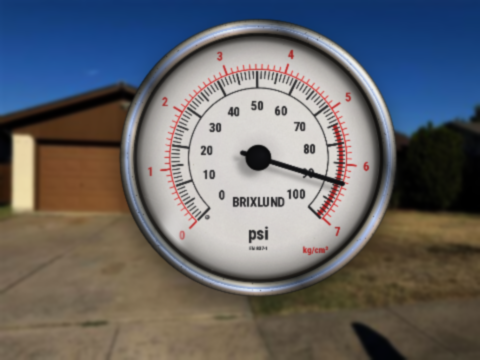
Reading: value=90 unit=psi
